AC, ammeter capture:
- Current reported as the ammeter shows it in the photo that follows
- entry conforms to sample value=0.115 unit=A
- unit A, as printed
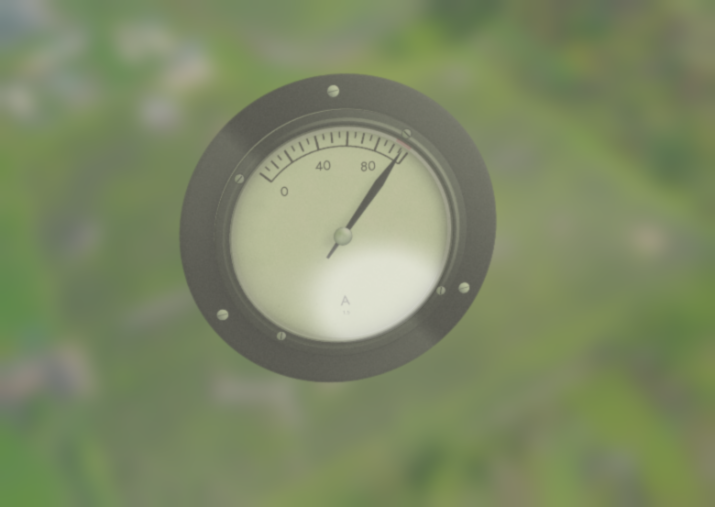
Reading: value=95 unit=A
